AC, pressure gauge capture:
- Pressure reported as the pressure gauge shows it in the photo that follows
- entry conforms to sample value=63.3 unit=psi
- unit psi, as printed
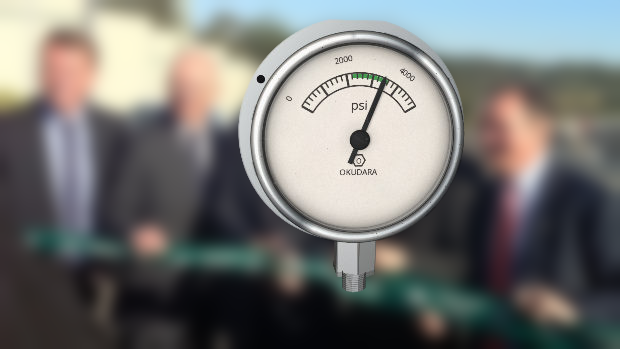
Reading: value=3400 unit=psi
